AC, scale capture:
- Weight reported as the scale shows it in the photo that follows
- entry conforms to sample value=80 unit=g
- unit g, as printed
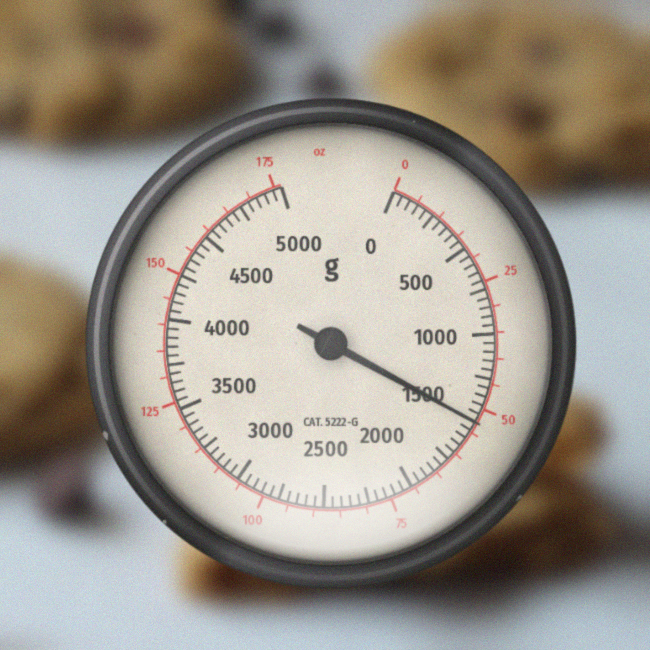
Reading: value=1500 unit=g
